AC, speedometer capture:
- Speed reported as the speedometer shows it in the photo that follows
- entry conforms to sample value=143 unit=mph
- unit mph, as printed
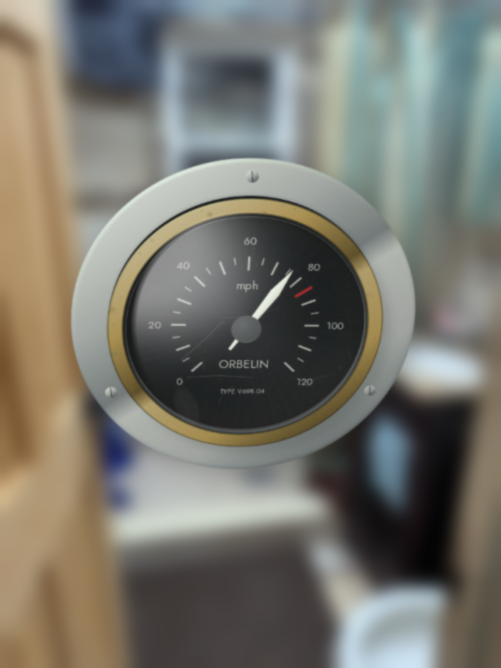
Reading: value=75 unit=mph
